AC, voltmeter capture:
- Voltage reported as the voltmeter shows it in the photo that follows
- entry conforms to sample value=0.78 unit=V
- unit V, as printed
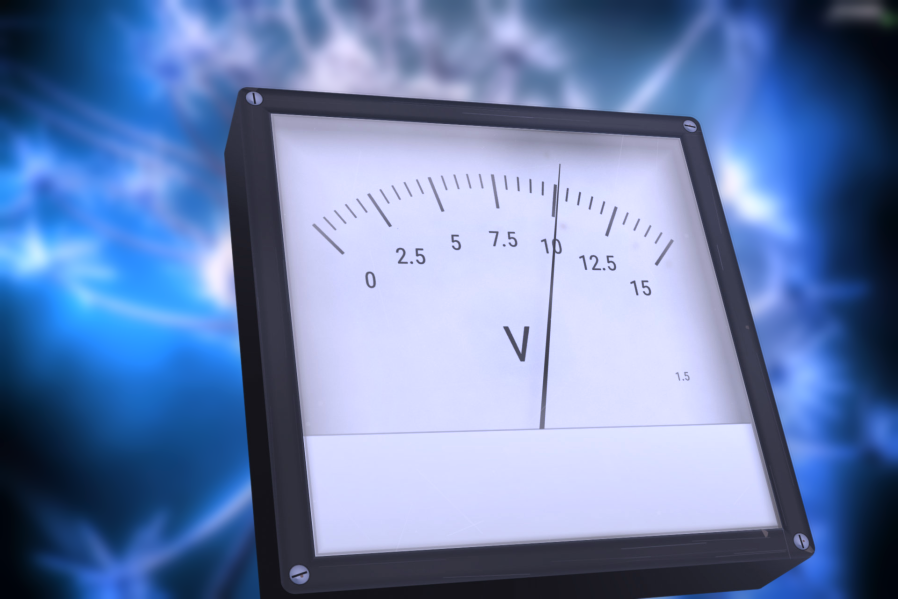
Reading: value=10 unit=V
